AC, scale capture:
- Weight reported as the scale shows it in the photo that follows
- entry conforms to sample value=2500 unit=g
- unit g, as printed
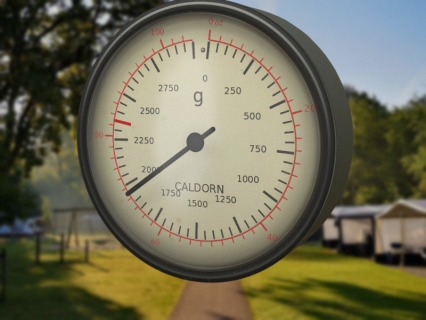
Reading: value=1950 unit=g
